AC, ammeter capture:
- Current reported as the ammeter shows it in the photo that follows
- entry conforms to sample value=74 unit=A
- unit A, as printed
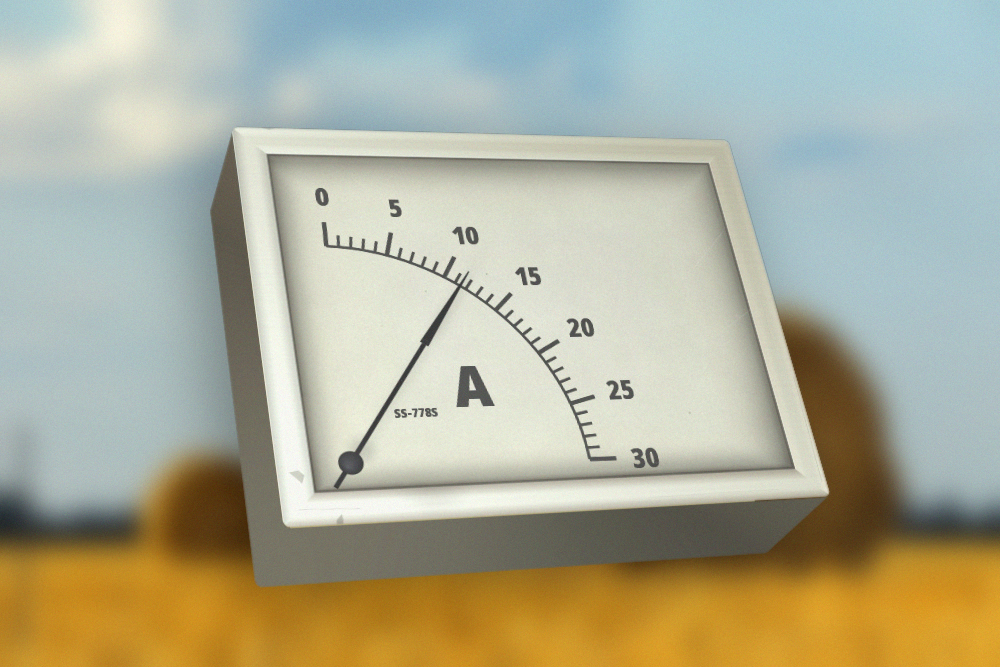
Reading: value=11.5 unit=A
